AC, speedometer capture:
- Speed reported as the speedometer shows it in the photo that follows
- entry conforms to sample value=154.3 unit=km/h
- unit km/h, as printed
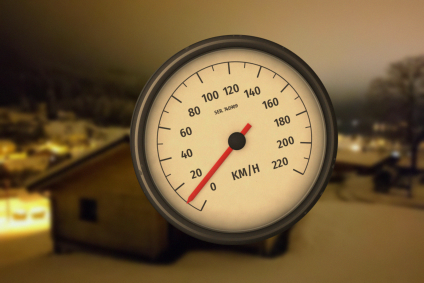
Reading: value=10 unit=km/h
